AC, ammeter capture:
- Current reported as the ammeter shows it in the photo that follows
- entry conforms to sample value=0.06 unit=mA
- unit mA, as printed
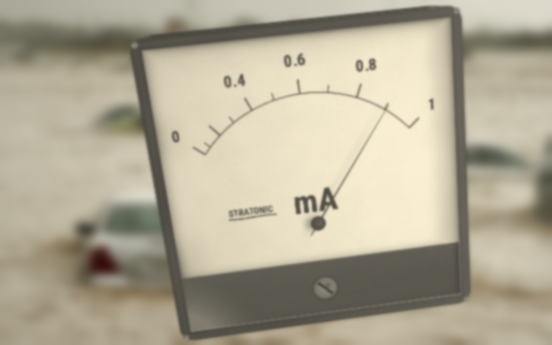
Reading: value=0.9 unit=mA
